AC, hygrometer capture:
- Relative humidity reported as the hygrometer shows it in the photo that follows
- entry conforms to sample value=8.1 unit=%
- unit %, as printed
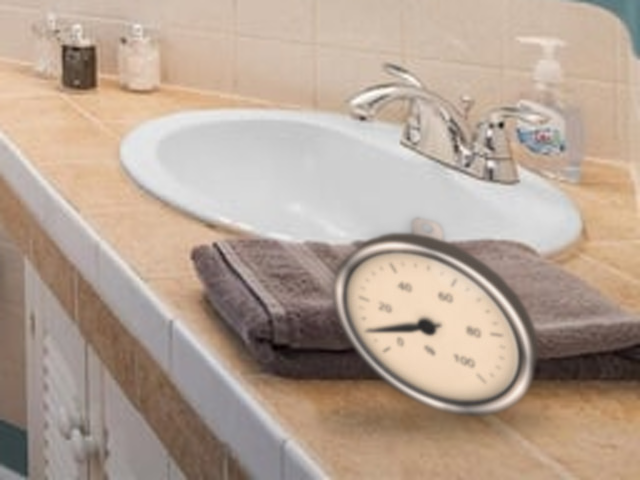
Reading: value=8 unit=%
